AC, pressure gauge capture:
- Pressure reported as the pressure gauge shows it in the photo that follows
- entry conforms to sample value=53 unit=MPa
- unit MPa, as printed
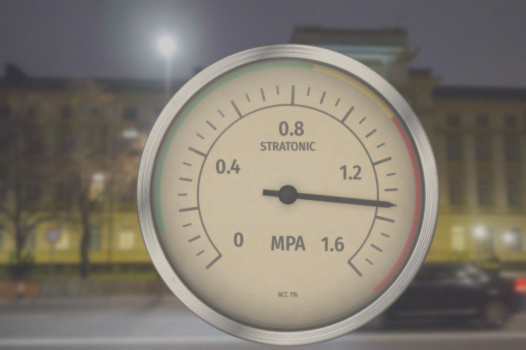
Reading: value=1.35 unit=MPa
